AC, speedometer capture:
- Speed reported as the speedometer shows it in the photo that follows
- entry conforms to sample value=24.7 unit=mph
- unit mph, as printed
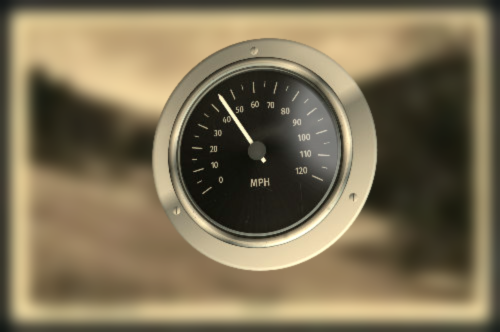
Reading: value=45 unit=mph
